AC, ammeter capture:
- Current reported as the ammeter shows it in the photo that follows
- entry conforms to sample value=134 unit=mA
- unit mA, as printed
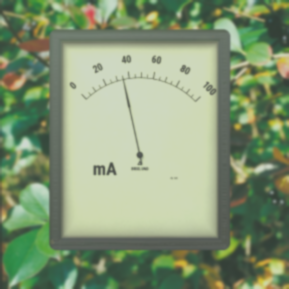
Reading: value=35 unit=mA
